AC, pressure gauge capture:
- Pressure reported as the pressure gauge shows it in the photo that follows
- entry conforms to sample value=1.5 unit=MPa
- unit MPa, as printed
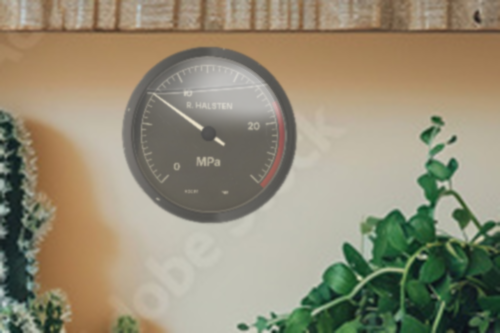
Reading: value=7.5 unit=MPa
